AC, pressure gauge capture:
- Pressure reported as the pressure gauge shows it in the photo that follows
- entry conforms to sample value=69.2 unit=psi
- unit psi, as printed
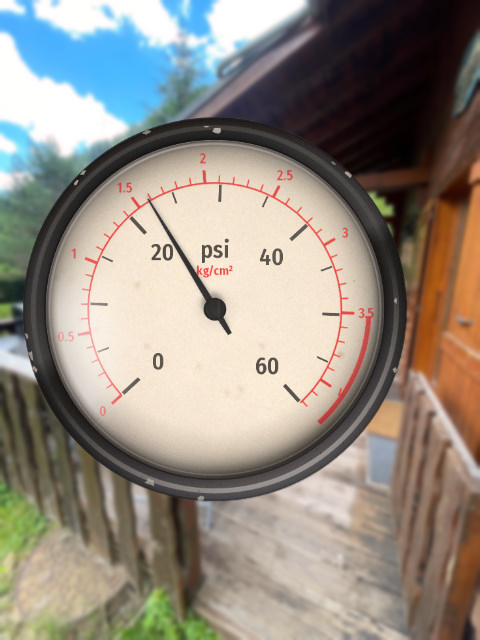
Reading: value=22.5 unit=psi
